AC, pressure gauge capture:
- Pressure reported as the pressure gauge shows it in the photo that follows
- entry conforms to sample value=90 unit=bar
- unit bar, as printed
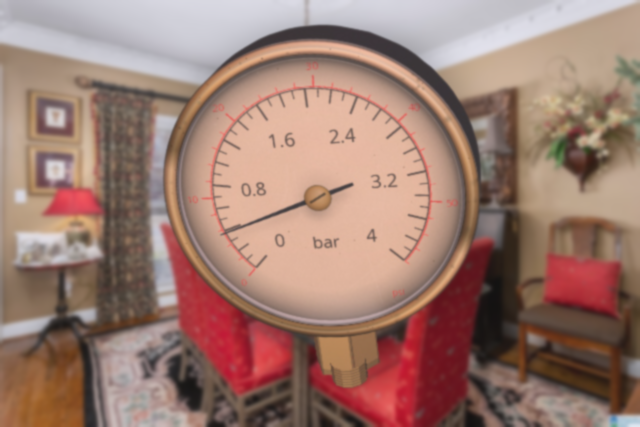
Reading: value=0.4 unit=bar
